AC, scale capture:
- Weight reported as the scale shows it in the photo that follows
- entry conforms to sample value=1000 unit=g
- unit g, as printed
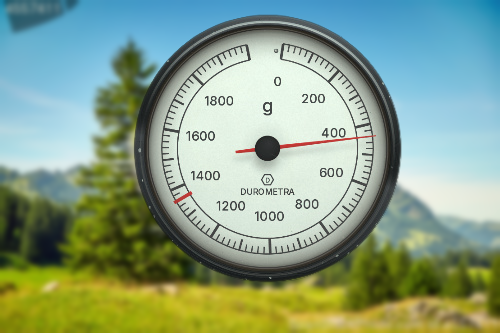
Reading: value=440 unit=g
